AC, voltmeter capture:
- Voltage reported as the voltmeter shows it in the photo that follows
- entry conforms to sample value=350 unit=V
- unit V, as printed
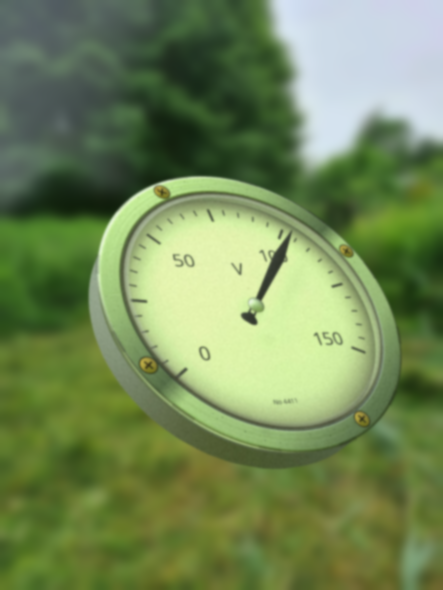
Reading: value=102.5 unit=V
